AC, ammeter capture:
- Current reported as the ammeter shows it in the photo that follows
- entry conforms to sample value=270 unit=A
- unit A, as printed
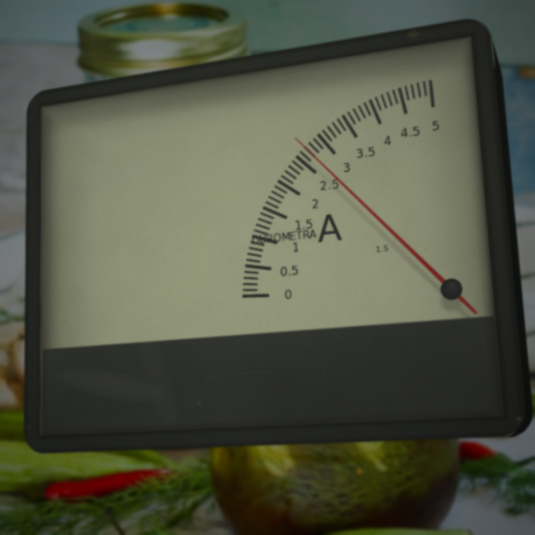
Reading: value=2.7 unit=A
